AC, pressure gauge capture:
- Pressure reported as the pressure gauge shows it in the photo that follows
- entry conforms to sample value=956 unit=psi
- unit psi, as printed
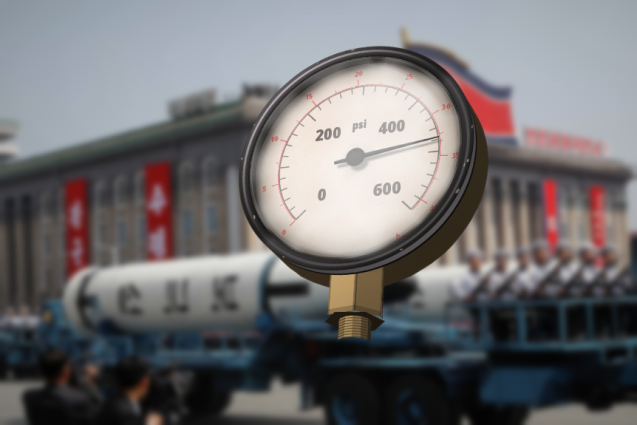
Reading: value=480 unit=psi
